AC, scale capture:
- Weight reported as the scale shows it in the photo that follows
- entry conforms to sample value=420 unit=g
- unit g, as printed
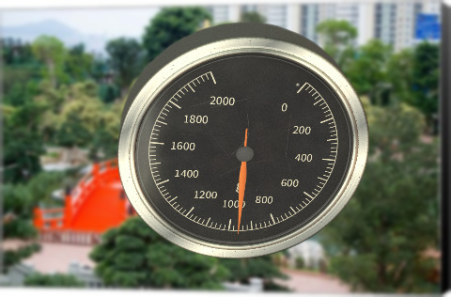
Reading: value=960 unit=g
